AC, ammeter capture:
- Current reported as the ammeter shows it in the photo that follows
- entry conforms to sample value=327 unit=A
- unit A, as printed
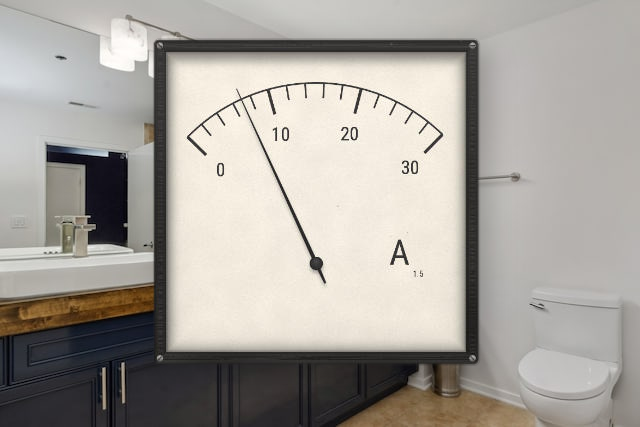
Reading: value=7 unit=A
